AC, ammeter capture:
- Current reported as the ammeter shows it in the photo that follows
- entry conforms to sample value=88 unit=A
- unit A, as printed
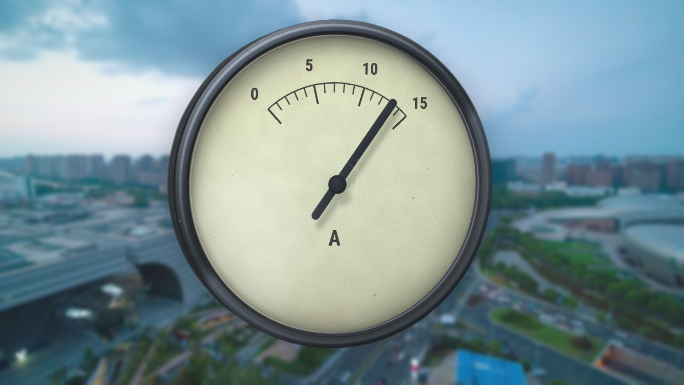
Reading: value=13 unit=A
